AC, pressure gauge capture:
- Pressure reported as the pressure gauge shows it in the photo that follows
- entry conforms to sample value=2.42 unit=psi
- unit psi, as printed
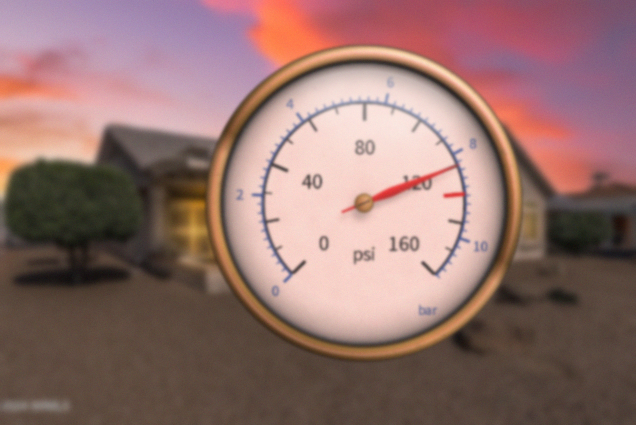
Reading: value=120 unit=psi
